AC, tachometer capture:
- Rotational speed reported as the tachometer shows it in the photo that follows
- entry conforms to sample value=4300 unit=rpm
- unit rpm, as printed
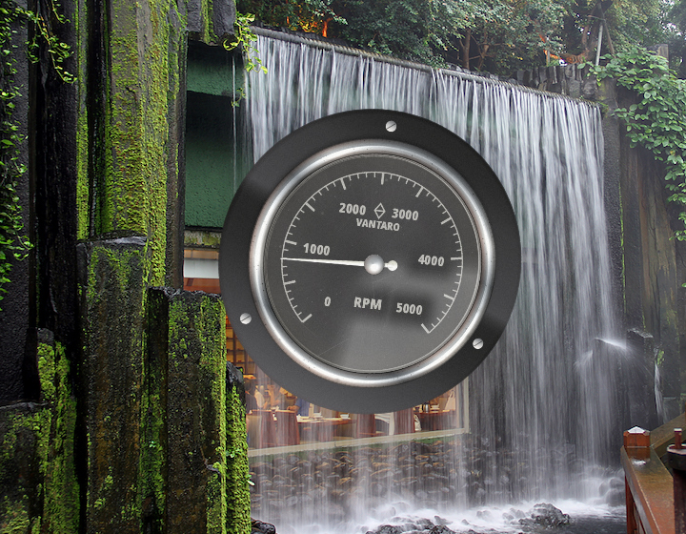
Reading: value=800 unit=rpm
